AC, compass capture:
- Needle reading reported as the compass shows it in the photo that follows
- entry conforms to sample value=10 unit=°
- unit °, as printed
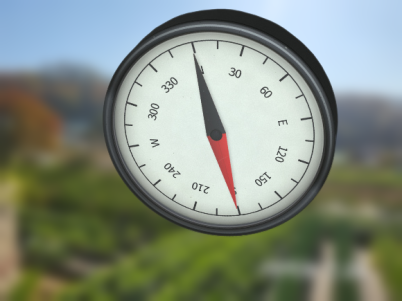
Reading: value=180 unit=°
